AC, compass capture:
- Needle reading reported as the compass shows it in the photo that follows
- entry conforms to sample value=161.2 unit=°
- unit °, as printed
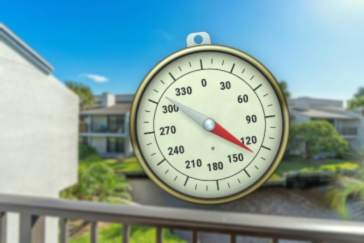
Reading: value=130 unit=°
